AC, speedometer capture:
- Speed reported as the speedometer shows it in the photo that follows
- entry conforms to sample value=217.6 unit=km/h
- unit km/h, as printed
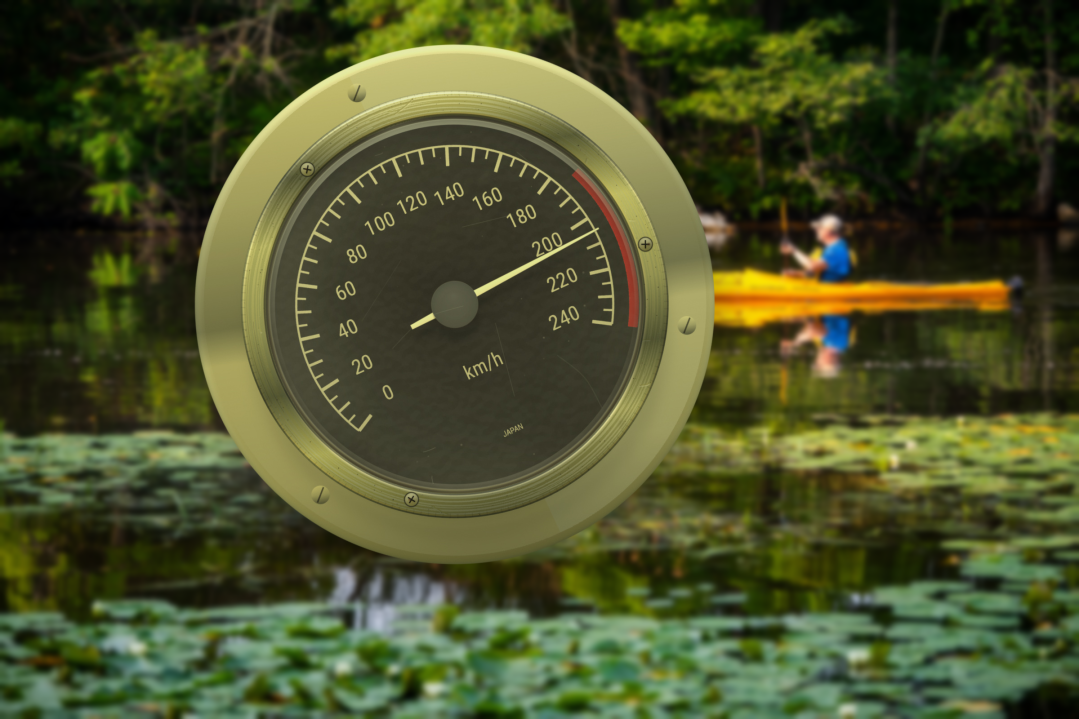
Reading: value=205 unit=km/h
